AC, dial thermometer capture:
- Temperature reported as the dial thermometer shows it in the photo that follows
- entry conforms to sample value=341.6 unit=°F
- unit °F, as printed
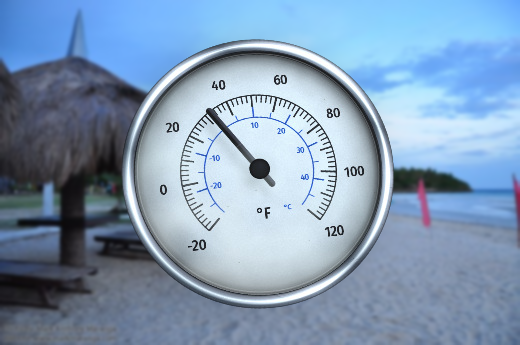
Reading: value=32 unit=°F
